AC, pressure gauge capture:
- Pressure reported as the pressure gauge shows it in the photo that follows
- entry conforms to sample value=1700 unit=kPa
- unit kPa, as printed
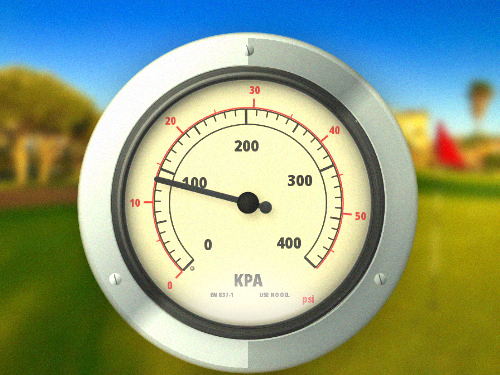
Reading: value=90 unit=kPa
